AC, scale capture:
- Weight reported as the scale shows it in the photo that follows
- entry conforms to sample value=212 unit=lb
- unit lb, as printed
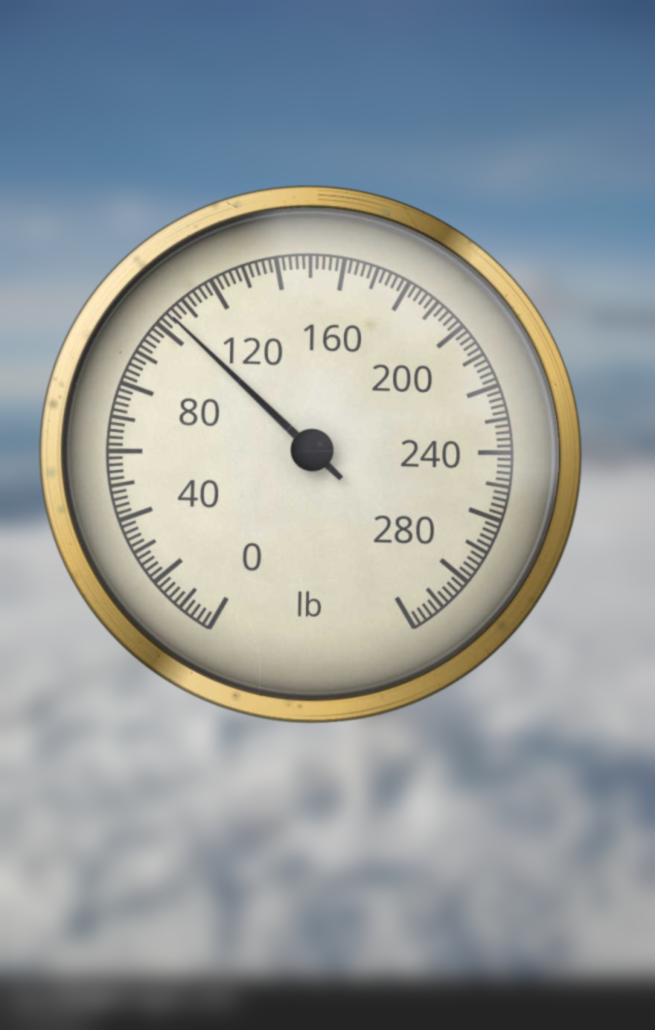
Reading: value=104 unit=lb
